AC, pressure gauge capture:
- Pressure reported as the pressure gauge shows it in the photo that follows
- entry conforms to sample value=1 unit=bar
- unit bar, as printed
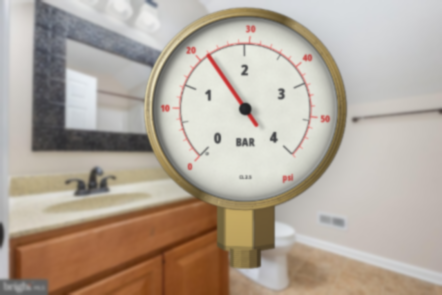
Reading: value=1.5 unit=bar
